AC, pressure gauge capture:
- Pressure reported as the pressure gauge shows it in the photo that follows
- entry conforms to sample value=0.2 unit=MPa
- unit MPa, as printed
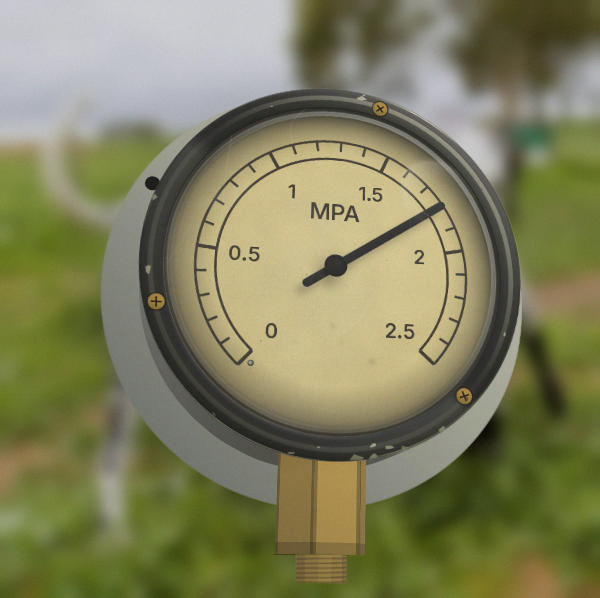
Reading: value=1.8 unit=MPa
